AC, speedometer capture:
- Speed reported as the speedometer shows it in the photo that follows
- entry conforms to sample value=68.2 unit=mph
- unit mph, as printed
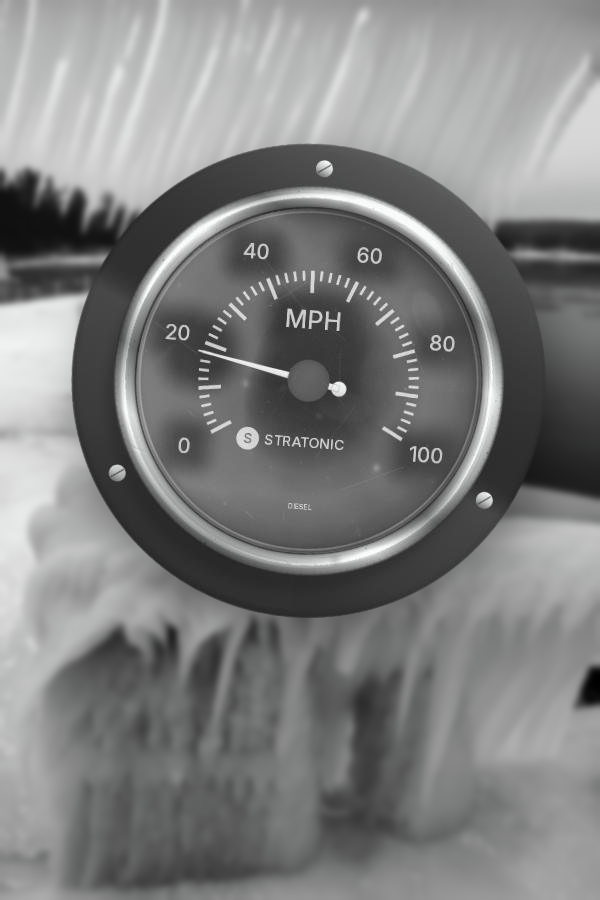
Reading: value=18 unit=mph
